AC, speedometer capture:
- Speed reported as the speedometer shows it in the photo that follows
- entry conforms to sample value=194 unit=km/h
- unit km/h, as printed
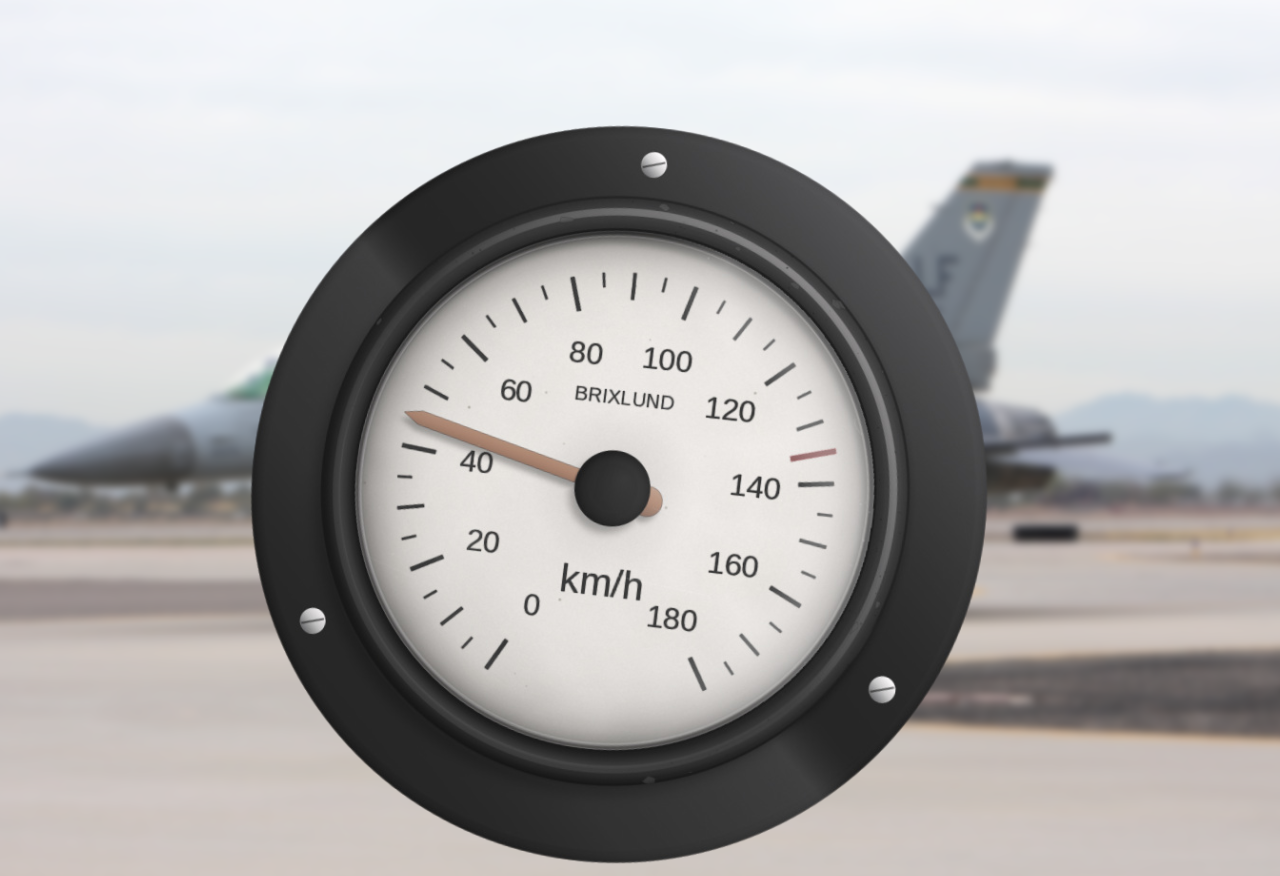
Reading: value=45 unit=km/h
